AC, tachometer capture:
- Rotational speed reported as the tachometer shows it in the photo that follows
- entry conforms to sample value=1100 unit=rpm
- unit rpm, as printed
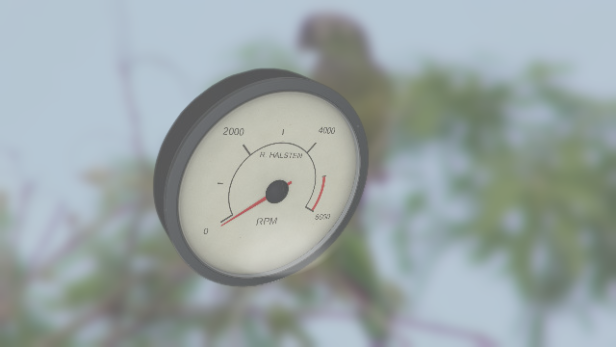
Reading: value=0 unit=rpm
